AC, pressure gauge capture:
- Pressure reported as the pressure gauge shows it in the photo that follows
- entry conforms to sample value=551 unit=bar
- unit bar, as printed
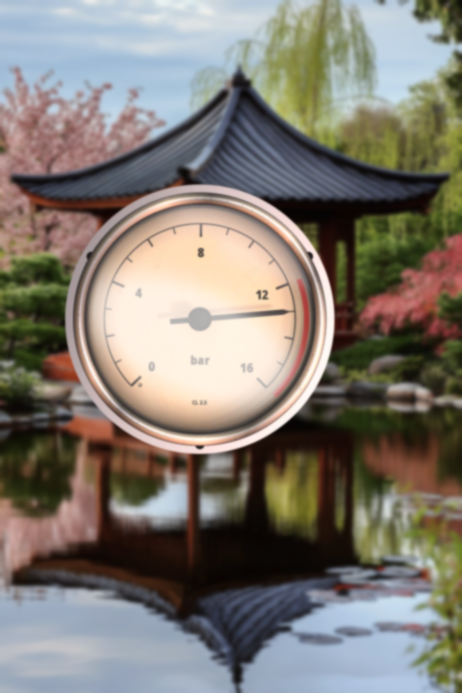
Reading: value=13 unit=bar
